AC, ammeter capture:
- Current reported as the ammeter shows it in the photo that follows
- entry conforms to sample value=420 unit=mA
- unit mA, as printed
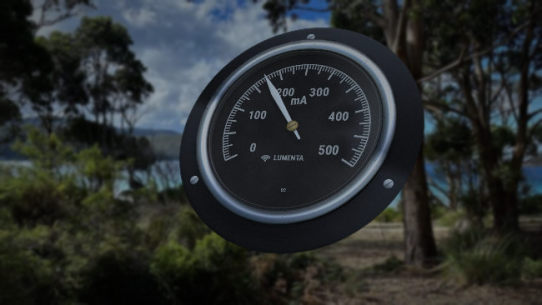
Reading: value=175 unit=mA
